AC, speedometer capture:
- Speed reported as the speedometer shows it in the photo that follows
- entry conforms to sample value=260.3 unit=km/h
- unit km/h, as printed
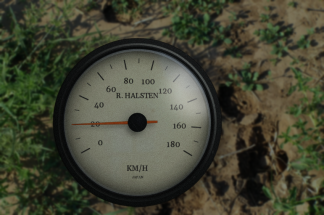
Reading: value=20 unit=km/h
